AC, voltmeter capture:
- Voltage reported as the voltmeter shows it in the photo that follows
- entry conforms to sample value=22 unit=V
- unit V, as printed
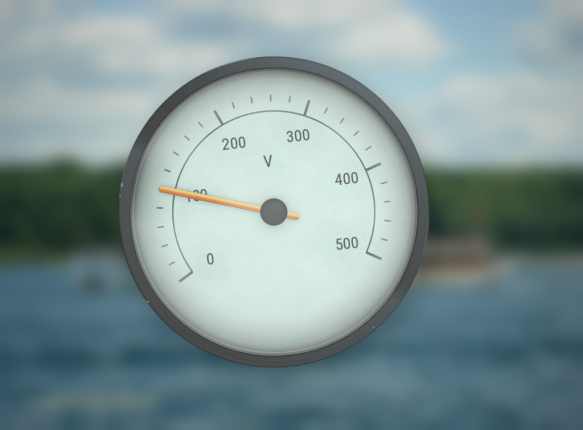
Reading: value=100 unit=V
